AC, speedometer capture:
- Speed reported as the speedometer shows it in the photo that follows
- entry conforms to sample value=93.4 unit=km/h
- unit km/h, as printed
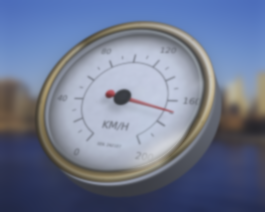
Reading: value=170 unit=km/h
